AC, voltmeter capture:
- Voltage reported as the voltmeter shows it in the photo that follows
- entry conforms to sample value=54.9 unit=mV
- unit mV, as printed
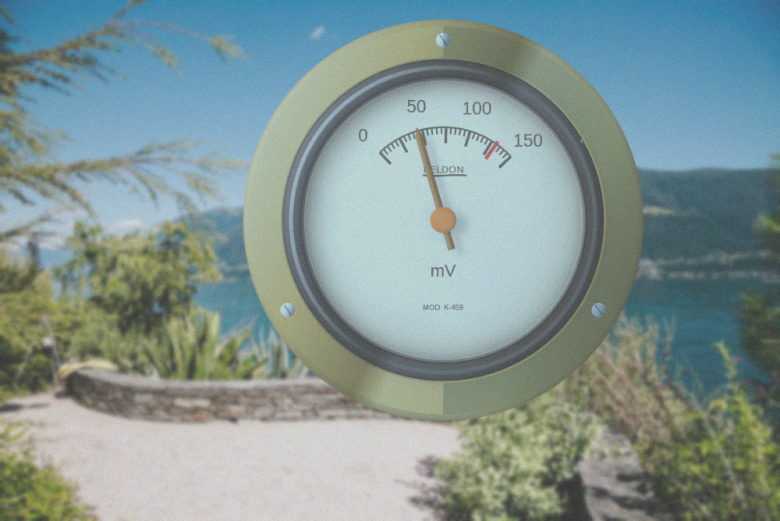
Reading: value=45 unit=mV
